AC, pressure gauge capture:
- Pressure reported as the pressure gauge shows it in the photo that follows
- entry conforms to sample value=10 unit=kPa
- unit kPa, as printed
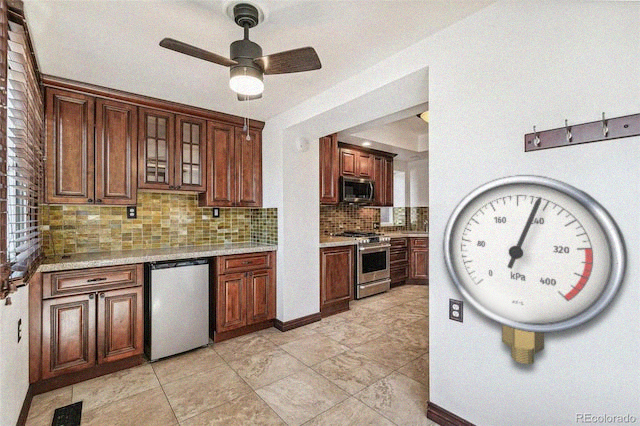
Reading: value=230 unit=kPa
